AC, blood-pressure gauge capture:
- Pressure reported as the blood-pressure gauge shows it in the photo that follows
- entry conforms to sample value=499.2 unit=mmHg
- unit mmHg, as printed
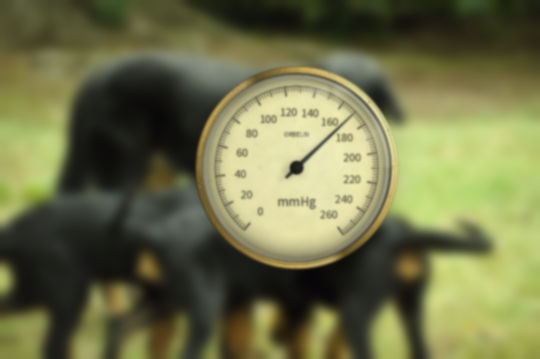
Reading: value=170 unit=mmHg
